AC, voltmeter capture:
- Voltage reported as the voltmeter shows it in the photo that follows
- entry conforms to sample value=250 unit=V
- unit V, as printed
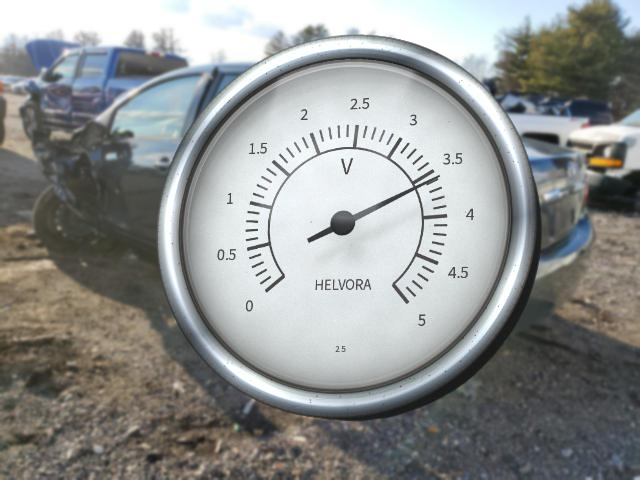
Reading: value=3.6 unit=V
